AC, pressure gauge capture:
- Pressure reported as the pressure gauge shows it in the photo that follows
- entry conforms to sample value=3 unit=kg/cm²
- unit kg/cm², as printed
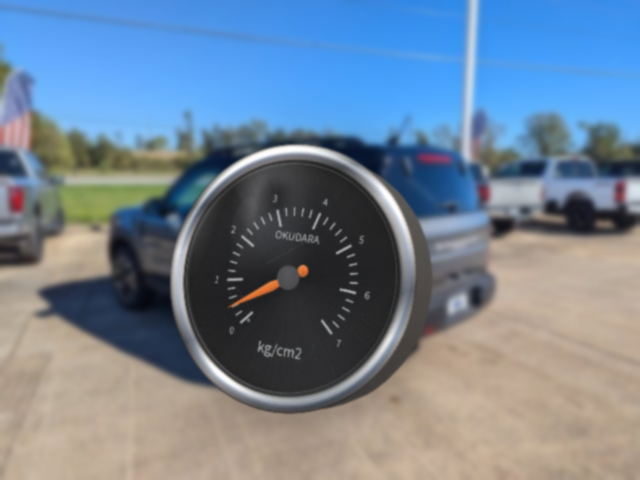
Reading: value=0.4 unit=kg/cm²
